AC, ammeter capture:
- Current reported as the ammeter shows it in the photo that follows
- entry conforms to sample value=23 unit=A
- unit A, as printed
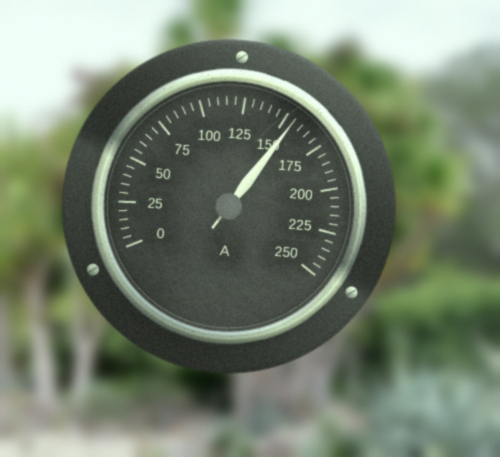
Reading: value=155 unit=A
